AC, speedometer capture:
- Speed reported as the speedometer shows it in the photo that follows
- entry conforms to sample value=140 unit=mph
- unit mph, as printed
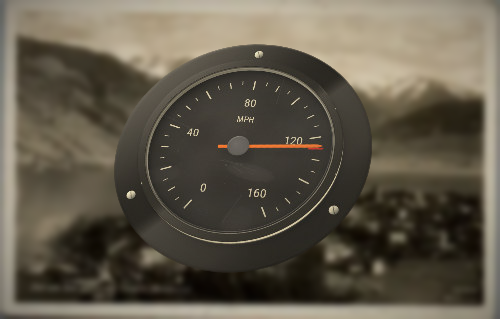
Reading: value=125 unit=mph
